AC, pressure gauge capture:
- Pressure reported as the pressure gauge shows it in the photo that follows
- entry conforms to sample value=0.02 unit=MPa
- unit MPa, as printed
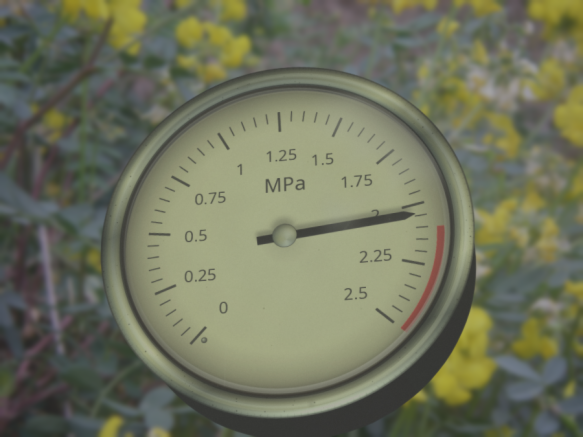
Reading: value=2.05 unit=MPa
